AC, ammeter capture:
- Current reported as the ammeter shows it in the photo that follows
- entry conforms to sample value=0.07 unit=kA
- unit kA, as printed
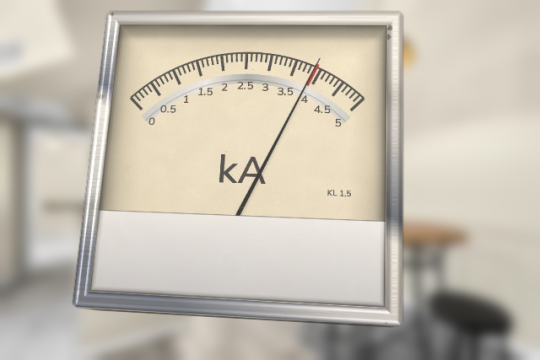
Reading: value=3.9 unit=kA
